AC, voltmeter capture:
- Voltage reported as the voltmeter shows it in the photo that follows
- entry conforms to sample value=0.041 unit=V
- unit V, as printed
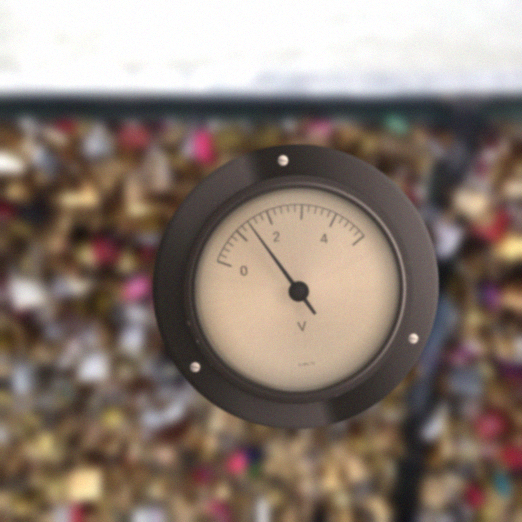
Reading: value=1.4 unit=V
